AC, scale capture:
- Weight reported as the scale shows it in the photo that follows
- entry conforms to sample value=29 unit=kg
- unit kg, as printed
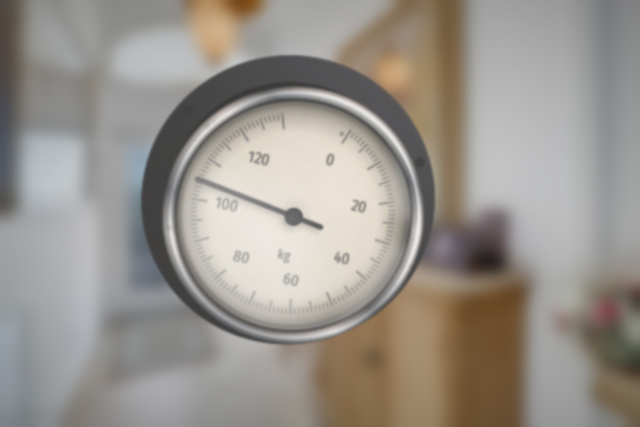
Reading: value=105 unit=kg
